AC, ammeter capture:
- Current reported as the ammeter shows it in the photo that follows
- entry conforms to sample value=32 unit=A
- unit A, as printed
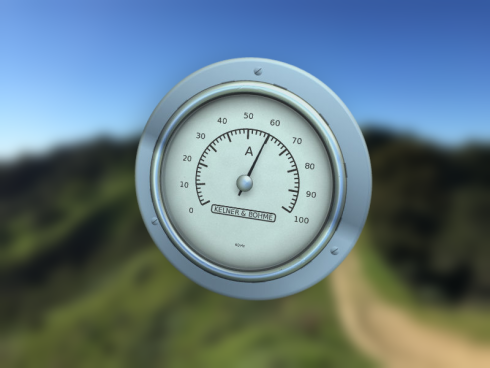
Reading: value=60 unit=A
